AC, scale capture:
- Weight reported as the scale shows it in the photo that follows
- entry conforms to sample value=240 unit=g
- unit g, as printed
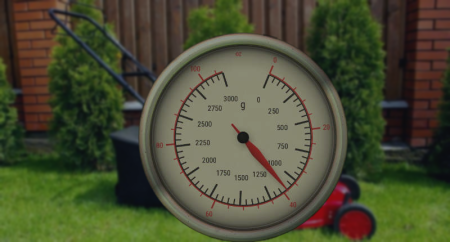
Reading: value=1100 unit=g
